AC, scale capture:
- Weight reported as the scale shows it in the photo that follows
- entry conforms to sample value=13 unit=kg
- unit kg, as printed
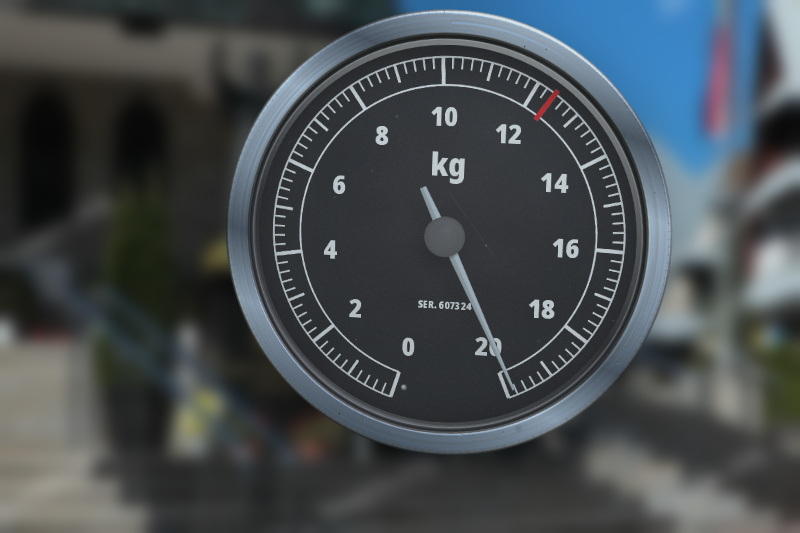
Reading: value=19.8 unit=kg
